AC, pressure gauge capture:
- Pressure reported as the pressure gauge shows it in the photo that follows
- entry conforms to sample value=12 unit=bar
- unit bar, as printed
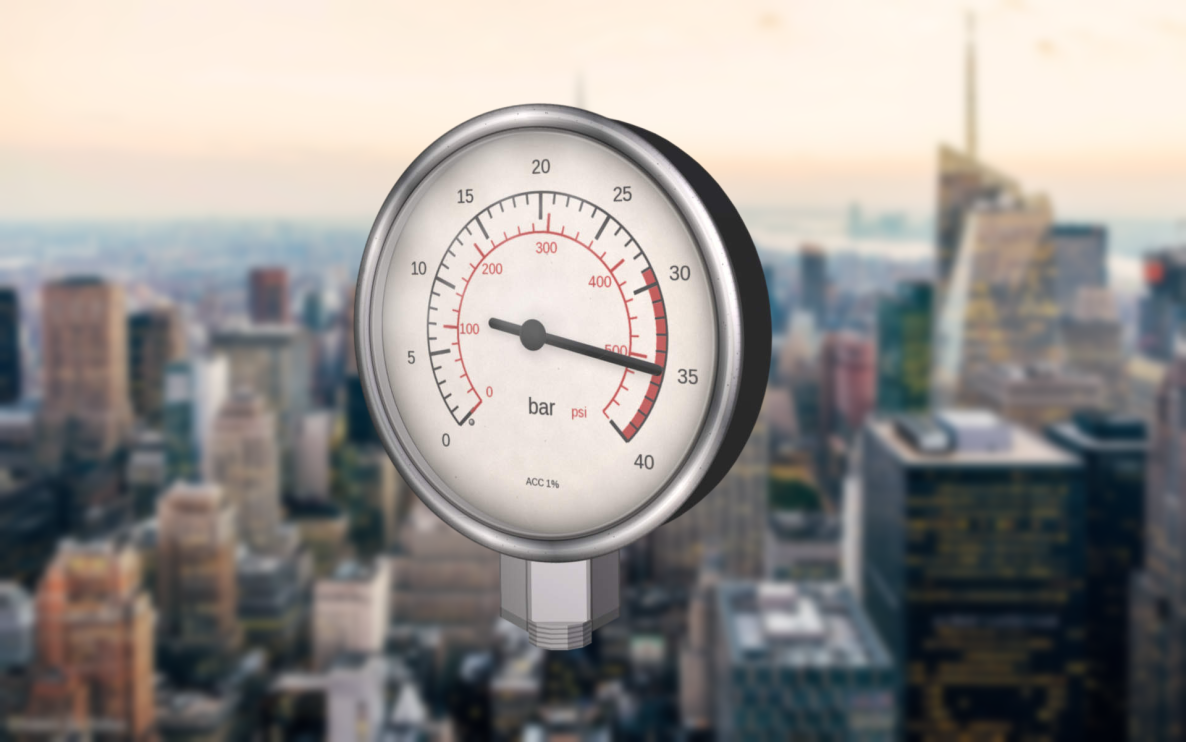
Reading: value=35 unit=bar
